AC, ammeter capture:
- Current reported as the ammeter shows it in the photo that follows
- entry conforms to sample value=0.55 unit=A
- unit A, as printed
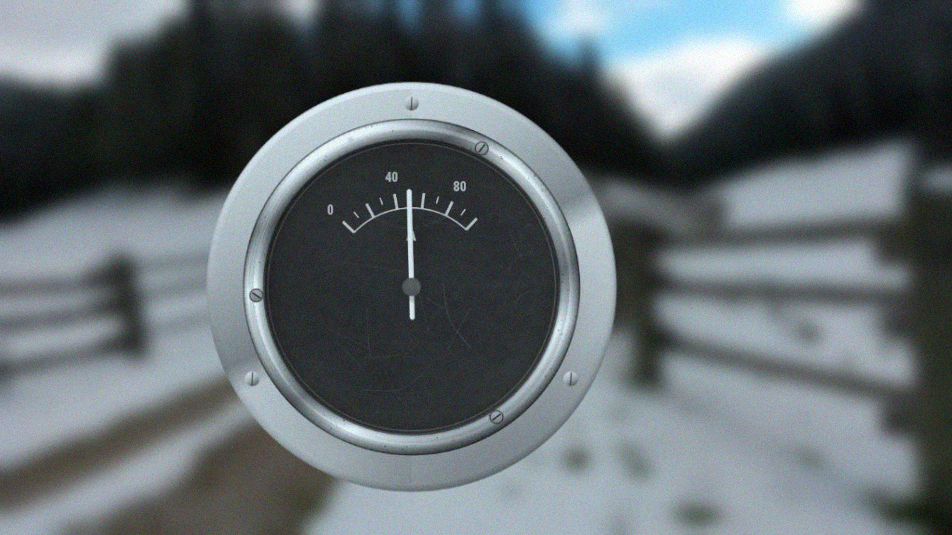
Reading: value=50 unit=A
